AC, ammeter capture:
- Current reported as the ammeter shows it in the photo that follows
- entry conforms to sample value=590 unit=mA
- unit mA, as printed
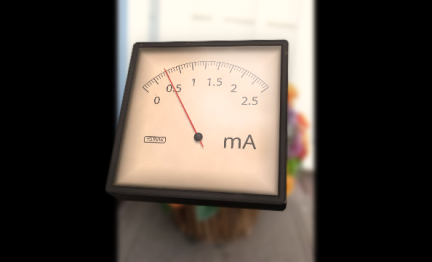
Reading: value=0.5 unit=mA
